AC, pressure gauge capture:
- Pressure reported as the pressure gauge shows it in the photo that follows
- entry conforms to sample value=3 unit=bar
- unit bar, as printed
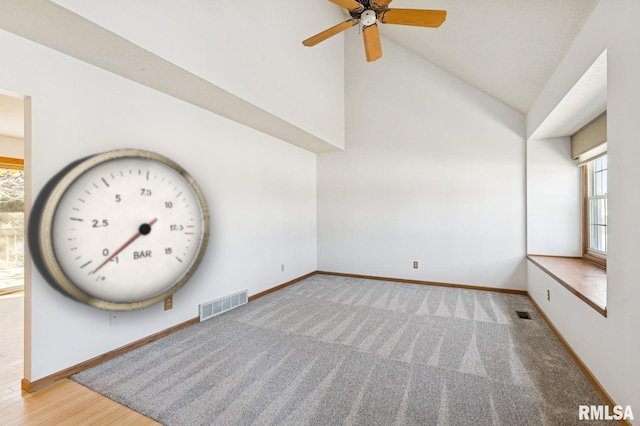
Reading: value=-0.5 unit=bar
